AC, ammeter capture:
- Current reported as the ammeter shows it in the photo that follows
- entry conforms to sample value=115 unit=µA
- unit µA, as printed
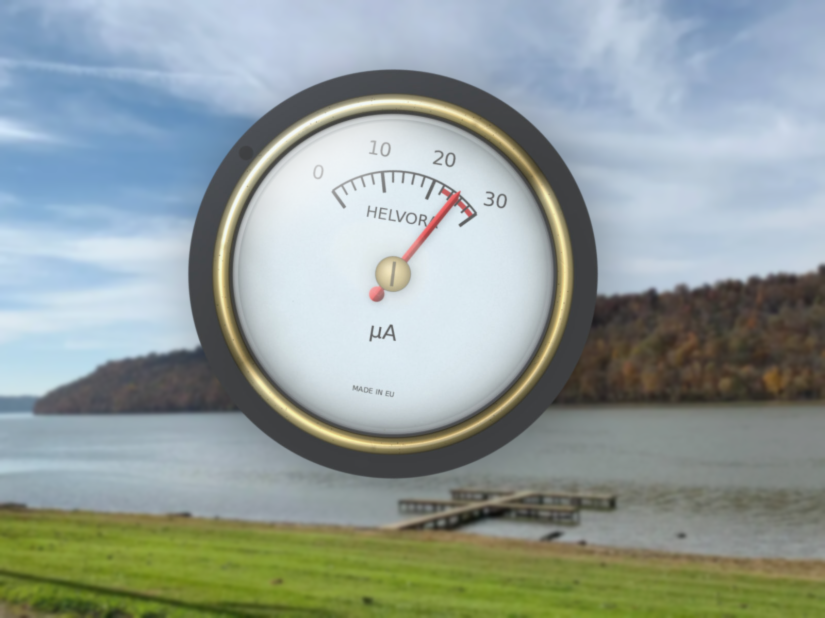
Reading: value=25 unit=µA
